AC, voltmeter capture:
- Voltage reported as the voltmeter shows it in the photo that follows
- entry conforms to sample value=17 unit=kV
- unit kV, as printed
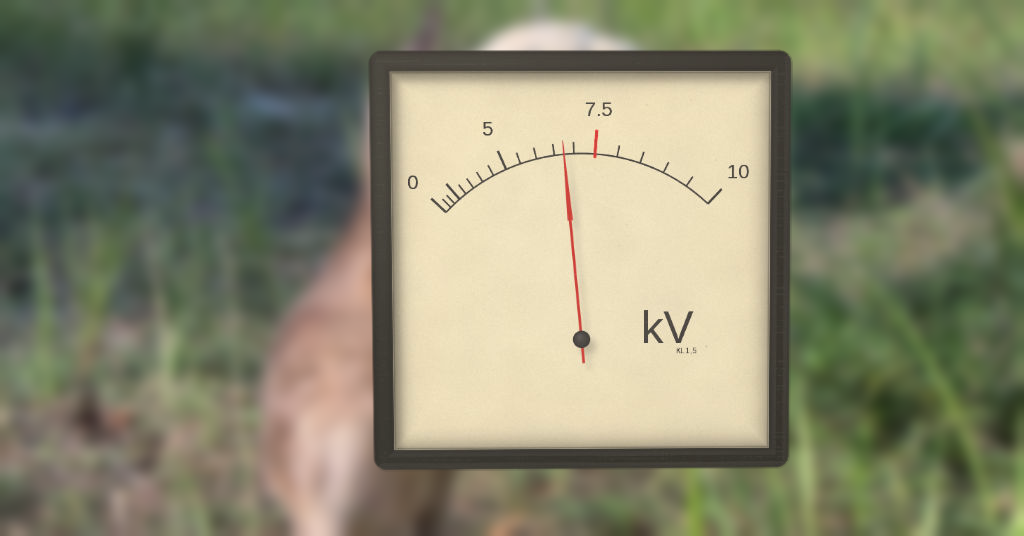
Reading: value=6.75 unit=kV
